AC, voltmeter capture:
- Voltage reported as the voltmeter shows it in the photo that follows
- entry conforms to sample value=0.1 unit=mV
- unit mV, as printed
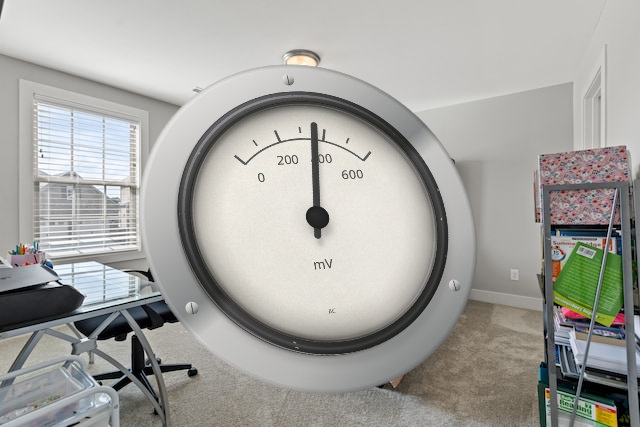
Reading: value=350 unit=mV
